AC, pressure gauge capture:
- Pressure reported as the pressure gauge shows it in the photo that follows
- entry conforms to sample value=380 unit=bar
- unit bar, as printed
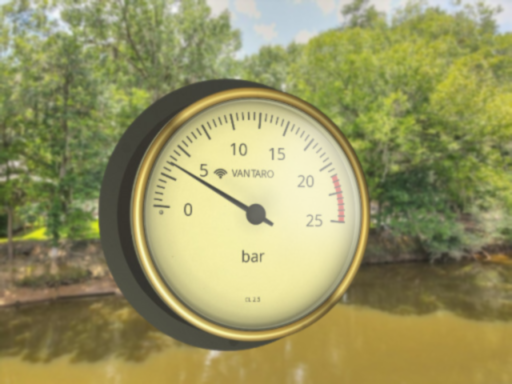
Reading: value=3.5 unit=bar
